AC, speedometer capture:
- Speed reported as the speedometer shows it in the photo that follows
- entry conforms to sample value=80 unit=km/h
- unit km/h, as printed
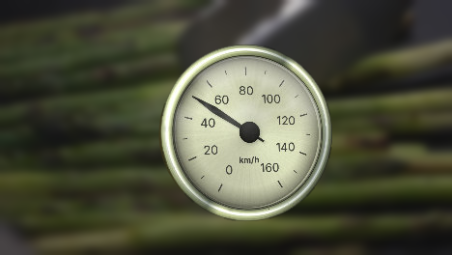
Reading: value=50 unit=km/h
